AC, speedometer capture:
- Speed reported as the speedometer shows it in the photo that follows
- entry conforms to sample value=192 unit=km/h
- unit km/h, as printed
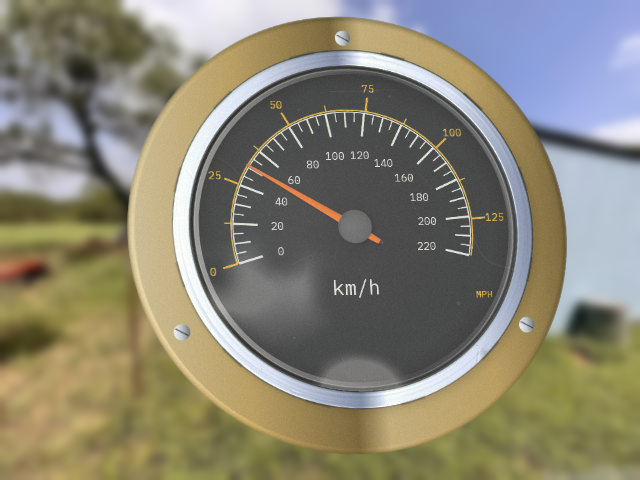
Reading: value=50 unit=km/h
